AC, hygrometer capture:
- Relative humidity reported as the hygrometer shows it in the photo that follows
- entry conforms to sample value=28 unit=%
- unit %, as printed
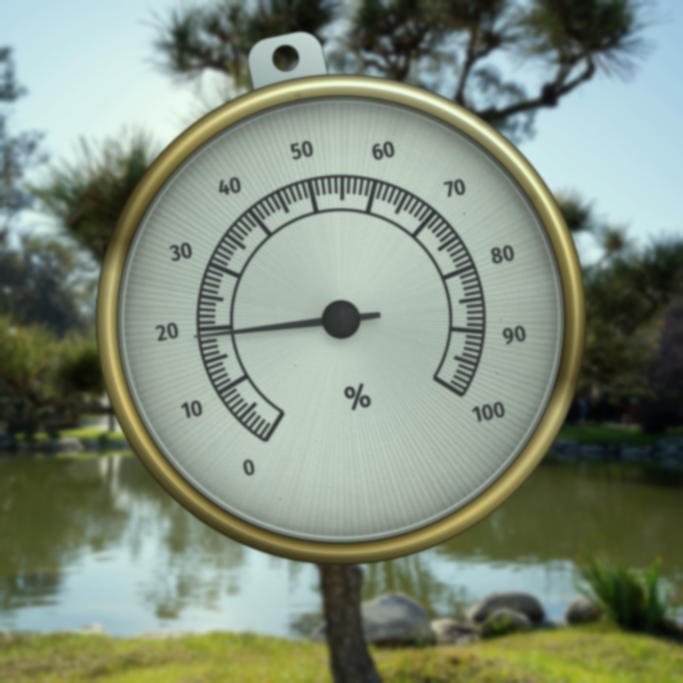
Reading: value=19 unit=%
